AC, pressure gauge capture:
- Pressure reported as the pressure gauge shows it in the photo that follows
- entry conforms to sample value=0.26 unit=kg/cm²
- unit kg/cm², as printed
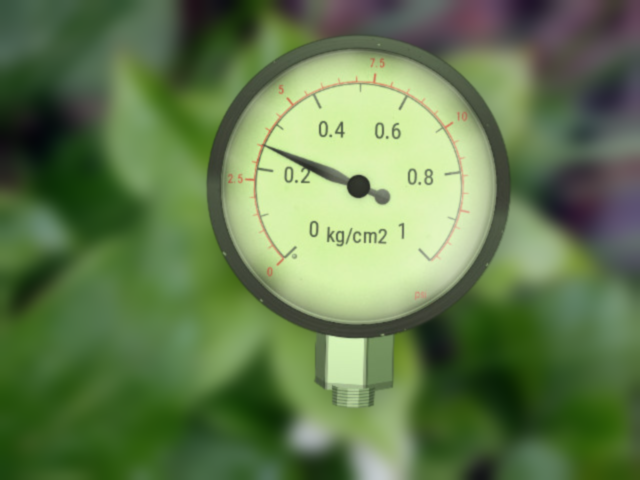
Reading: value=0.25 unit=kg/cm²
